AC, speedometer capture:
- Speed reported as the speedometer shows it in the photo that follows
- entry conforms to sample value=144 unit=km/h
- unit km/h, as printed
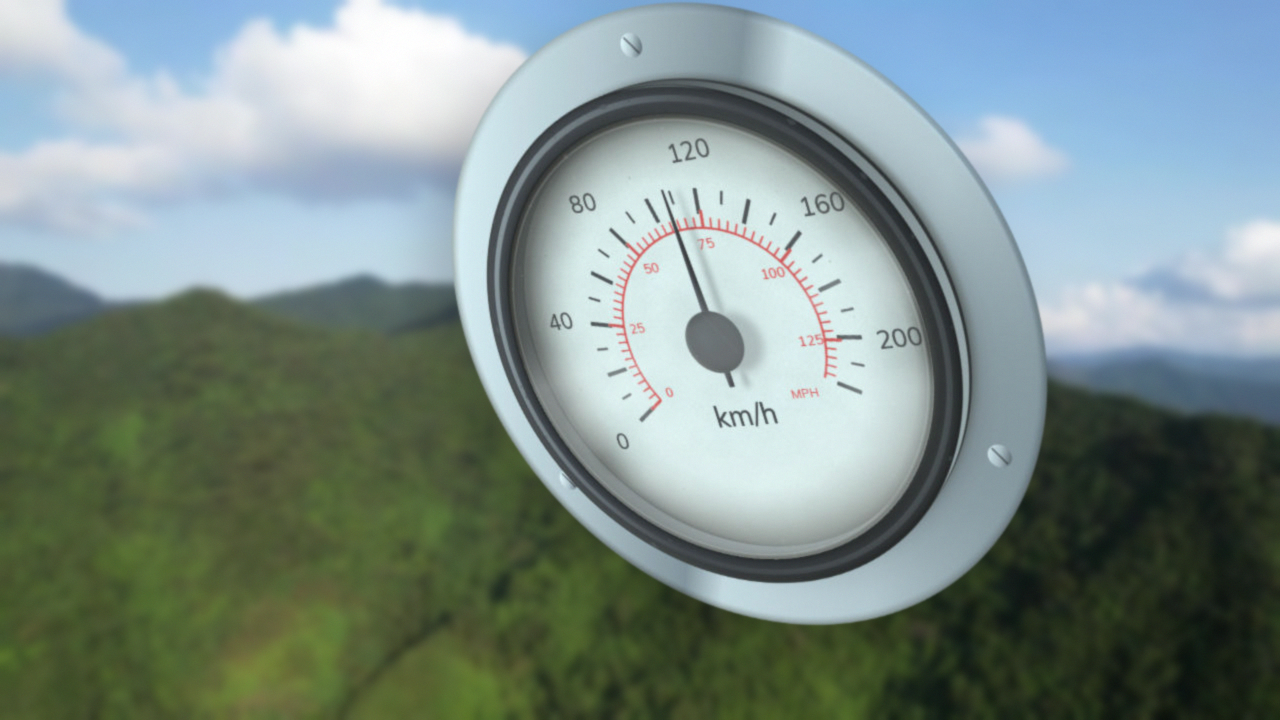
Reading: value=110 unit=km/h
